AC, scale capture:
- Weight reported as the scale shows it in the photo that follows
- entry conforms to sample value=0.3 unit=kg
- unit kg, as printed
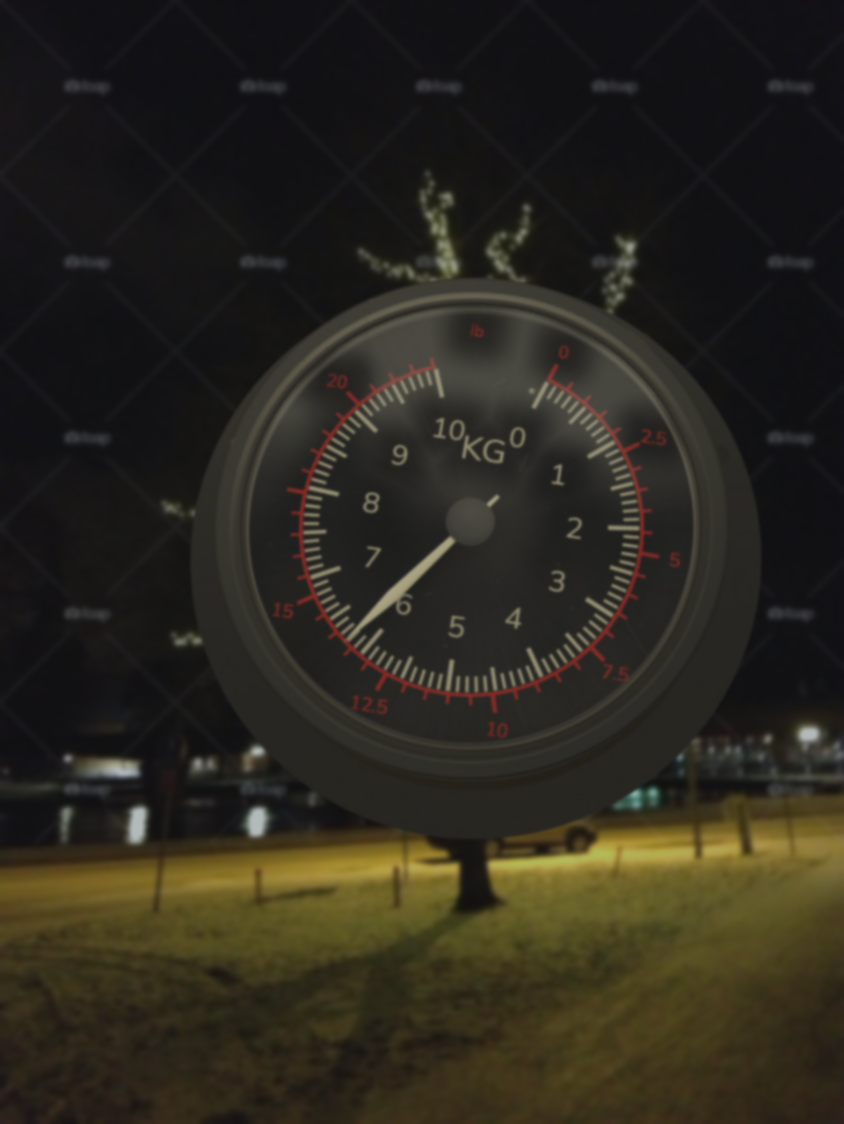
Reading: value=6.2 unit=kg
